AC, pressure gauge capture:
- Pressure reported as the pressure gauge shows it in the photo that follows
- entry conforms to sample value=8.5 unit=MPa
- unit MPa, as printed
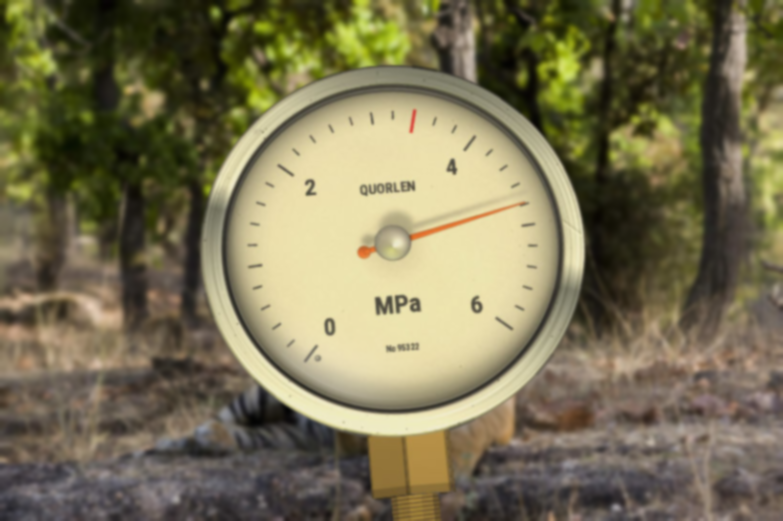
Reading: value=4.8 unit=MPa
